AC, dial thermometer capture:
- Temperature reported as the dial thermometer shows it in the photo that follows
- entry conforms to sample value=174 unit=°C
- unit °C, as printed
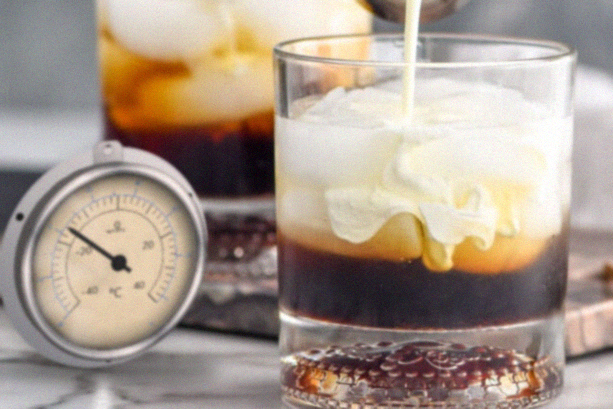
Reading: value=-16 unit=°C
